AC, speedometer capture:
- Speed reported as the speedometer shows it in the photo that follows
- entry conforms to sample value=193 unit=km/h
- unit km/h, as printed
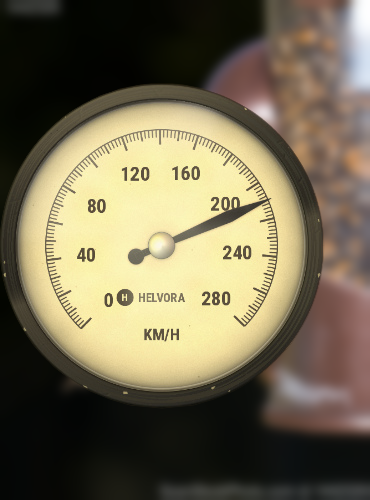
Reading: value=210 unit=km/h
